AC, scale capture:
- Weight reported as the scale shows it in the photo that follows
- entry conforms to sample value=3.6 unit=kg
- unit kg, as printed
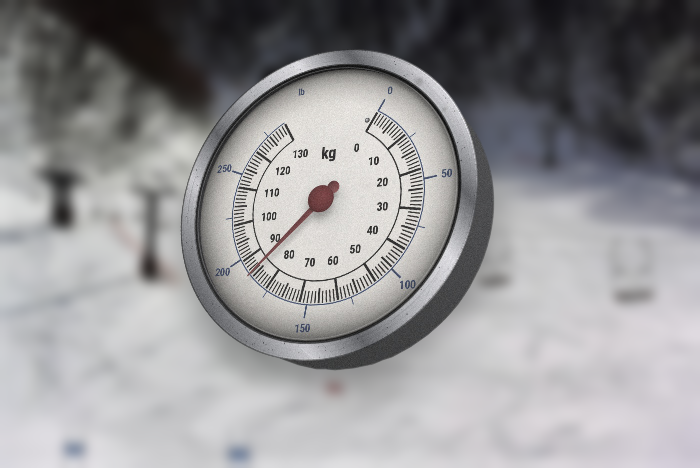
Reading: value=85 unit=kg
